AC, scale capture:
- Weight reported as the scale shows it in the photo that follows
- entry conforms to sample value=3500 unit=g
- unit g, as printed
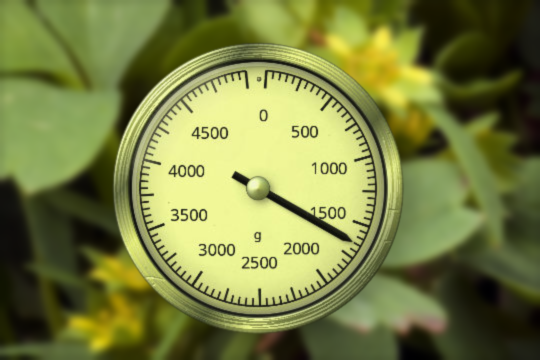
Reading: value=1650 unit=g
